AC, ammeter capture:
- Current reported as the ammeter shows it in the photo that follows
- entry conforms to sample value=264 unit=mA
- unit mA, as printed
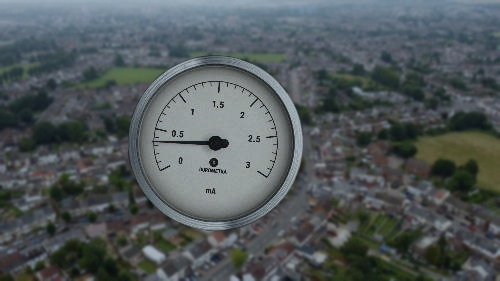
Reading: value=0.35 unit=mA
